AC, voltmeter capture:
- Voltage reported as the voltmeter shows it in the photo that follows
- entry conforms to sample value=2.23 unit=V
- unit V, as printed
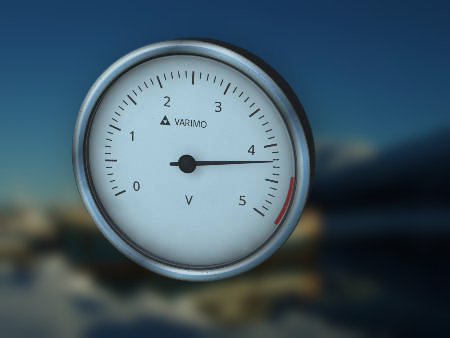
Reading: value=4.2 unit=V
